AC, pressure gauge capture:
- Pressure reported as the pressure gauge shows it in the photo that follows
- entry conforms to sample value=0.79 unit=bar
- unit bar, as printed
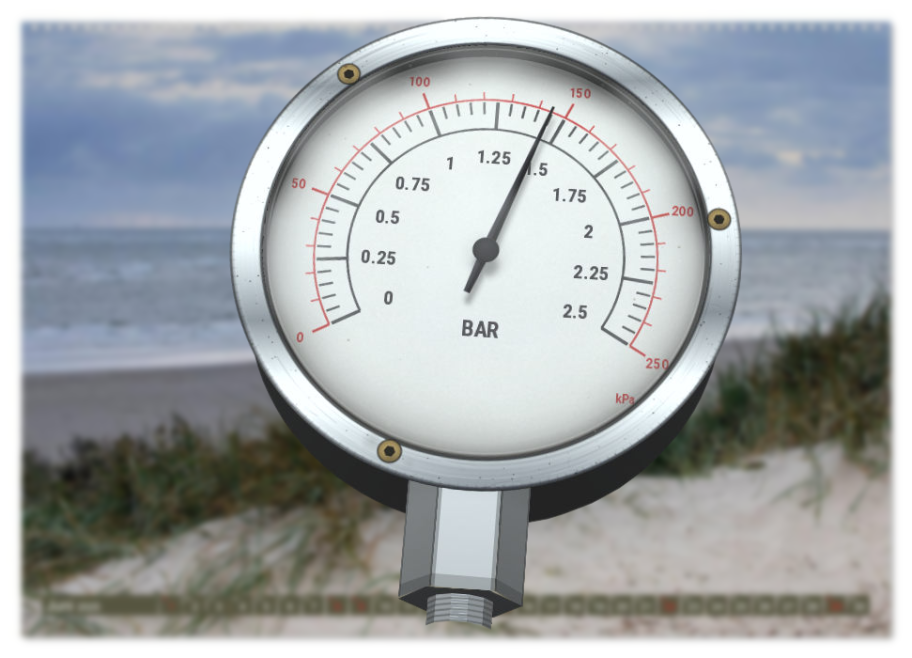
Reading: value=1.45 unit=bar
